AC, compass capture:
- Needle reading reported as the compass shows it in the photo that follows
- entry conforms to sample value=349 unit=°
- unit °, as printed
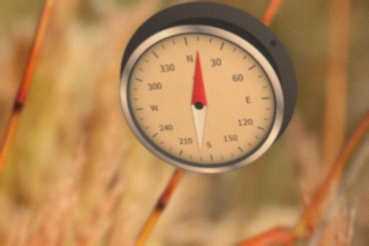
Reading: value=10 unit=°
